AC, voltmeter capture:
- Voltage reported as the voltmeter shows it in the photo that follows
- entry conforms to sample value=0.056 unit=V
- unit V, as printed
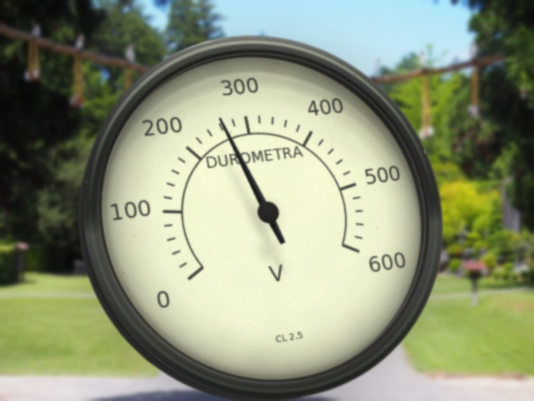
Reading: value=260 unit=V
